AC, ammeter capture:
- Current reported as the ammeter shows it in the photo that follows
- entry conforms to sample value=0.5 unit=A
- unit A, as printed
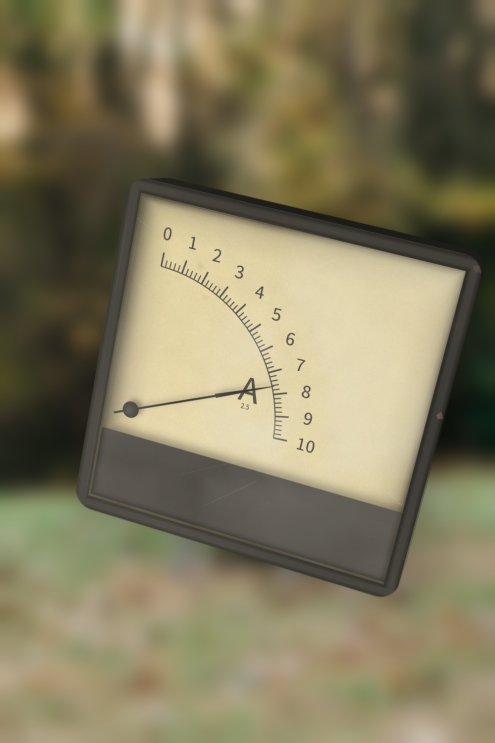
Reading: value=7.6 unit=A
